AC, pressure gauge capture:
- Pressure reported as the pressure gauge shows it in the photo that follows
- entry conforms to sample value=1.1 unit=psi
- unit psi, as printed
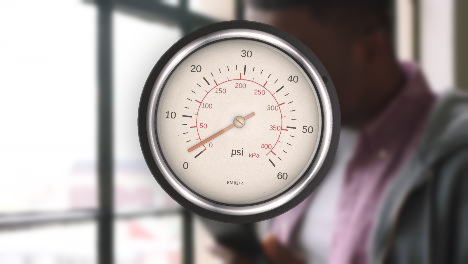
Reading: value=2 unit=psi
